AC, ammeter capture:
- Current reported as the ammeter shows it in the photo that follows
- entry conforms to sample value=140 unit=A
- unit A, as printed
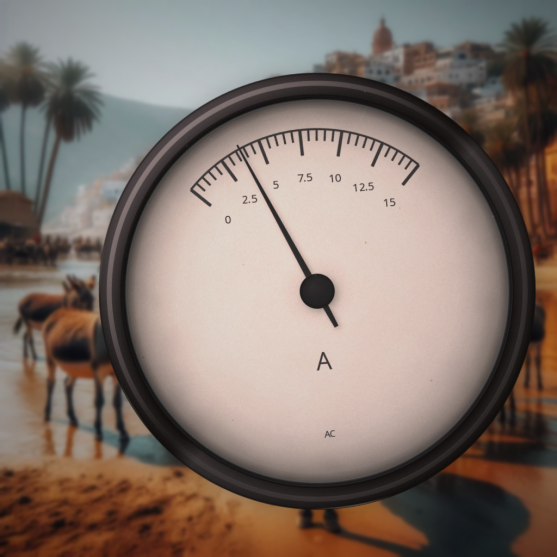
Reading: value=3.75 unit=A
